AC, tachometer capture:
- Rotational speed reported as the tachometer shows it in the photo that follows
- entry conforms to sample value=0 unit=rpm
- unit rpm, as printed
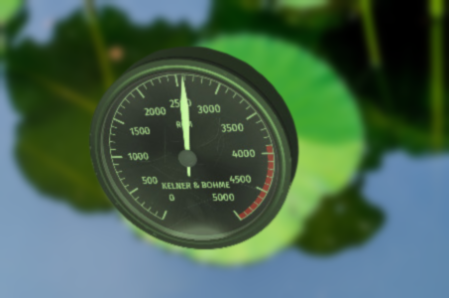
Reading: value=2600 unit=rpm
